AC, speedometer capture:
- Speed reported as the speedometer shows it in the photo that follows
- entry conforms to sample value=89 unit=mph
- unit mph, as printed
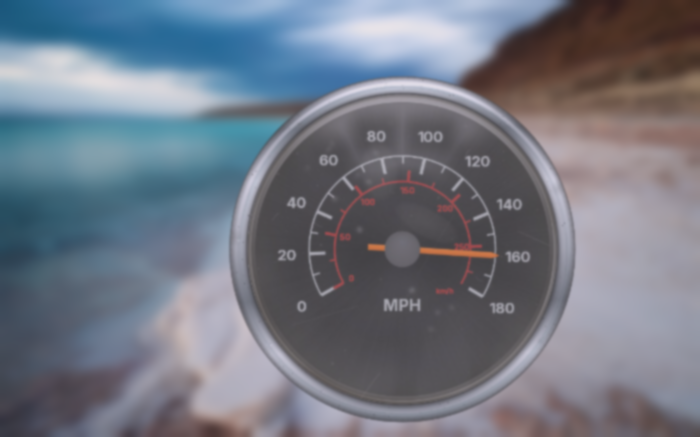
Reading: value=160 unit=mph
